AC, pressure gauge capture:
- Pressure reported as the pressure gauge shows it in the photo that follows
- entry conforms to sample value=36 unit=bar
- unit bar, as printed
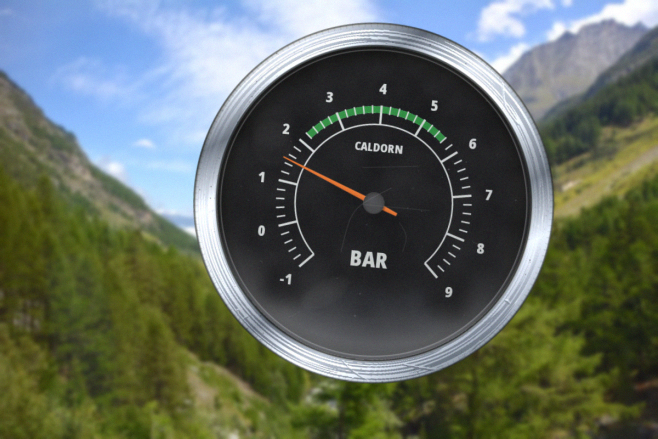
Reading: value=1.5 unit=bar
